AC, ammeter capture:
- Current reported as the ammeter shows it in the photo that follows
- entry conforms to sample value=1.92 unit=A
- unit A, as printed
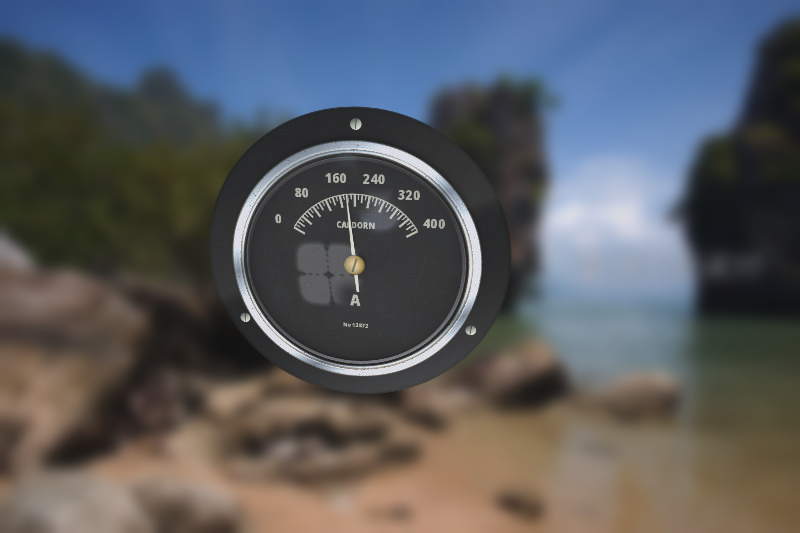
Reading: value=180 unit=A
